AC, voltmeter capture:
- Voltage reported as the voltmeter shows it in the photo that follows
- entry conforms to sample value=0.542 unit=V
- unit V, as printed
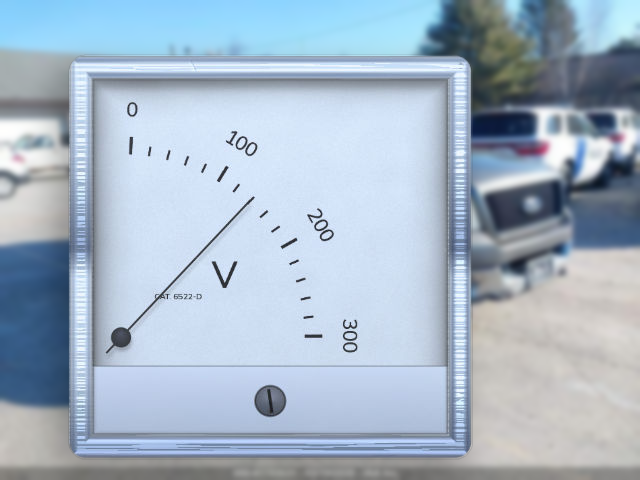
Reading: value=140 unit=V
